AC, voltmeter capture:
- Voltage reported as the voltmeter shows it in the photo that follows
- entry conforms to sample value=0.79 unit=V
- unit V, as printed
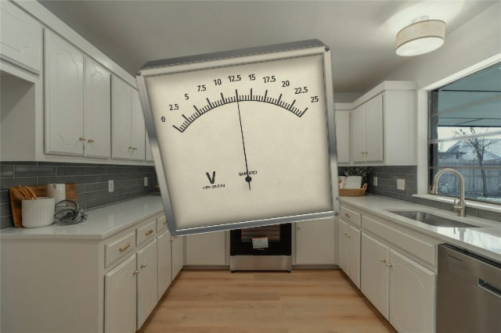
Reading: value=12.5 unit=V
